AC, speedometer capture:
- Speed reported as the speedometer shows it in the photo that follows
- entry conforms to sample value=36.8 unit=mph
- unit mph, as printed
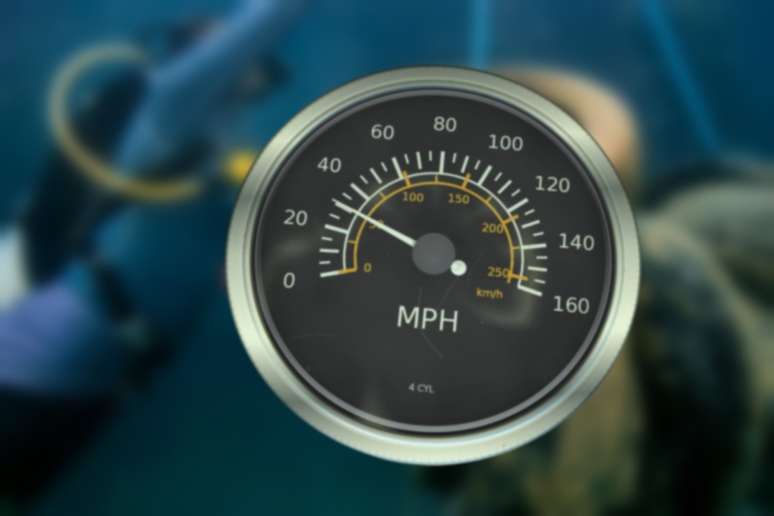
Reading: value=30 unit=mph
